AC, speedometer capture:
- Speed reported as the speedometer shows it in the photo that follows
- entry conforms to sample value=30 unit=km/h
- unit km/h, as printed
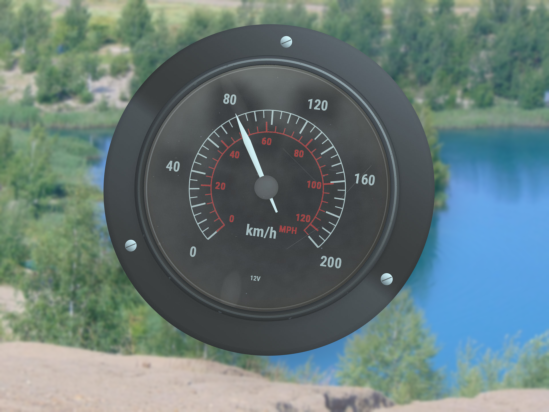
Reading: value=80 unit=km/h
